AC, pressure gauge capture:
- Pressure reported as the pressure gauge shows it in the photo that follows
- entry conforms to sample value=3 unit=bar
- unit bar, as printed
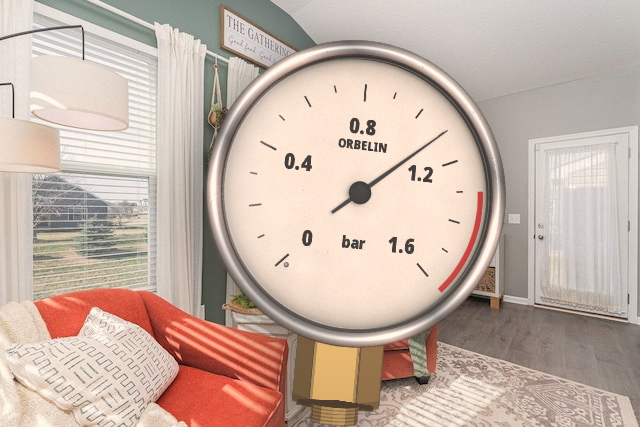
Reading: value=1.1 unit=bar
